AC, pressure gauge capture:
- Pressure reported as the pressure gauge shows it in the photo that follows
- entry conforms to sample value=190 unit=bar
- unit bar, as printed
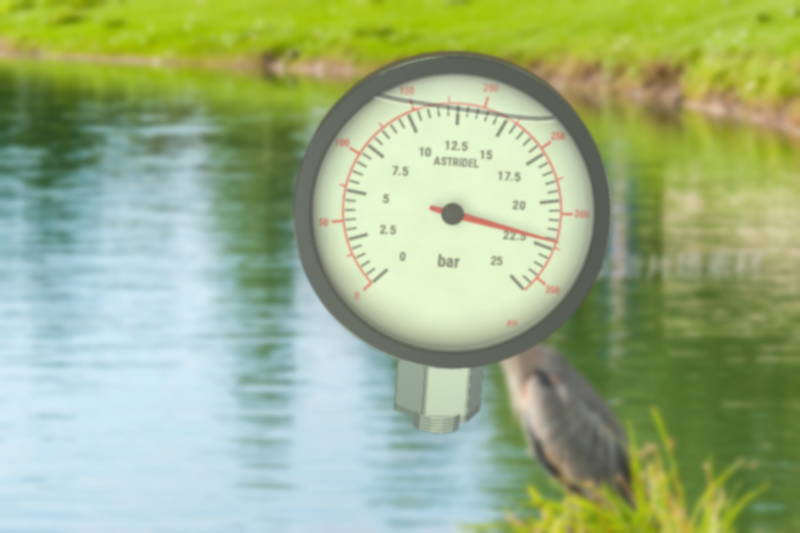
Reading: value=22 unit=bar
